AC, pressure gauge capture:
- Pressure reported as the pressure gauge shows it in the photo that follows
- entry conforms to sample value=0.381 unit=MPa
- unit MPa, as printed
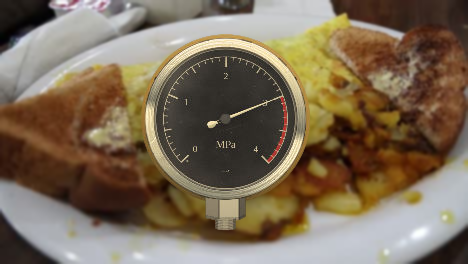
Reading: value=3 unit=MPa
